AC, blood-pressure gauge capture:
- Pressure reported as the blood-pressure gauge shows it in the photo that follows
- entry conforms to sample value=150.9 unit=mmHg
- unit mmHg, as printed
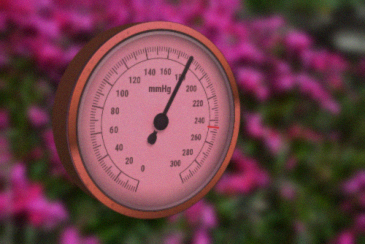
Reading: value=180 unit=mmHg
